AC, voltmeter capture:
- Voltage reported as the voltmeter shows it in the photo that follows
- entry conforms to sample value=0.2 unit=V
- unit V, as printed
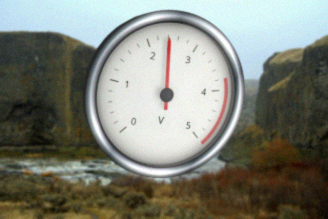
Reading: value=2.4 unit=V
